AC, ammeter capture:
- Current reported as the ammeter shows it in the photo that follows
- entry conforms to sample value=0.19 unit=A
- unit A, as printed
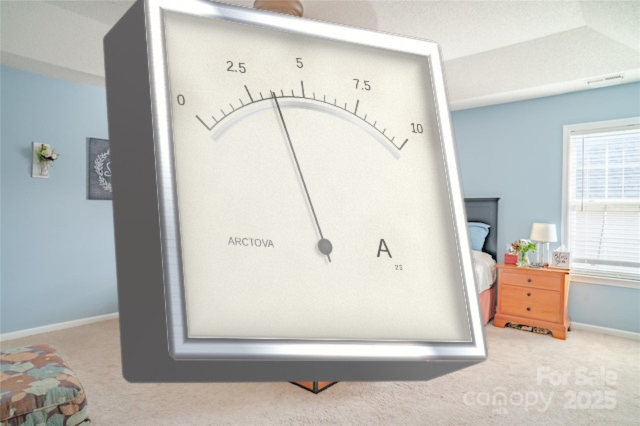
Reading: value=3.5 unit=A
